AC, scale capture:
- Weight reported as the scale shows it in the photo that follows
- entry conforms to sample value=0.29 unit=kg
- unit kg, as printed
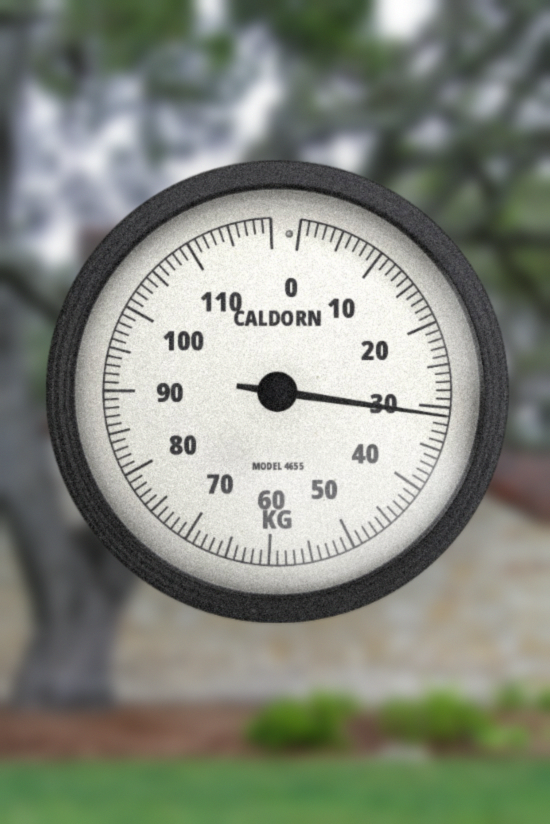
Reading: value=31 unit=kg
